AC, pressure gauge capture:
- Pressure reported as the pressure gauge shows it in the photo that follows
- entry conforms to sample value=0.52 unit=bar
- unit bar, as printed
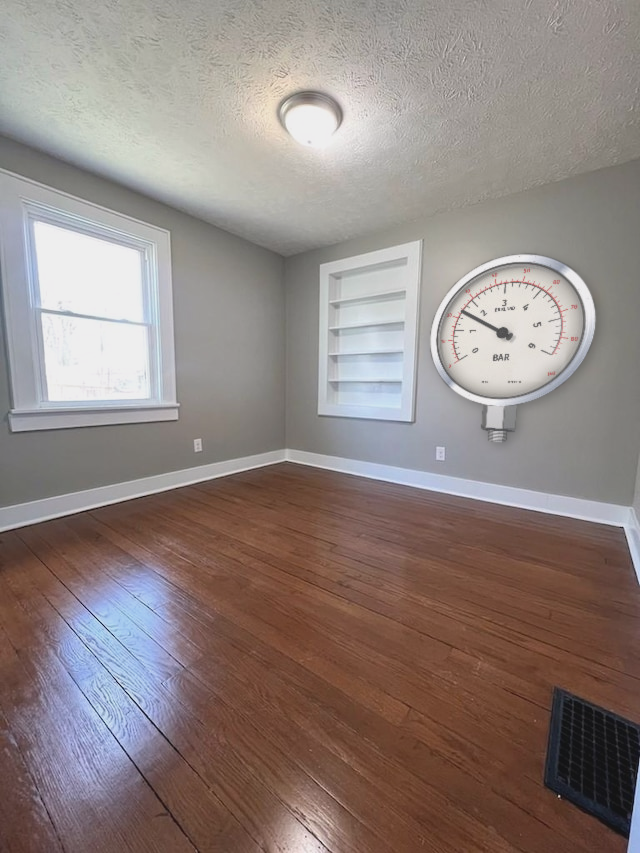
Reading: value=1.6 unit=bar
